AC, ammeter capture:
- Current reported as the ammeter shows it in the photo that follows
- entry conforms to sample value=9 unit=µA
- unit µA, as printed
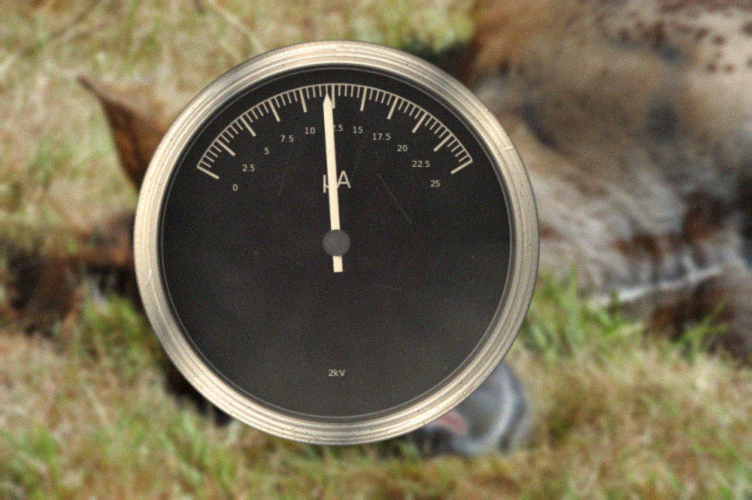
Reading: value=12 unit=µA
